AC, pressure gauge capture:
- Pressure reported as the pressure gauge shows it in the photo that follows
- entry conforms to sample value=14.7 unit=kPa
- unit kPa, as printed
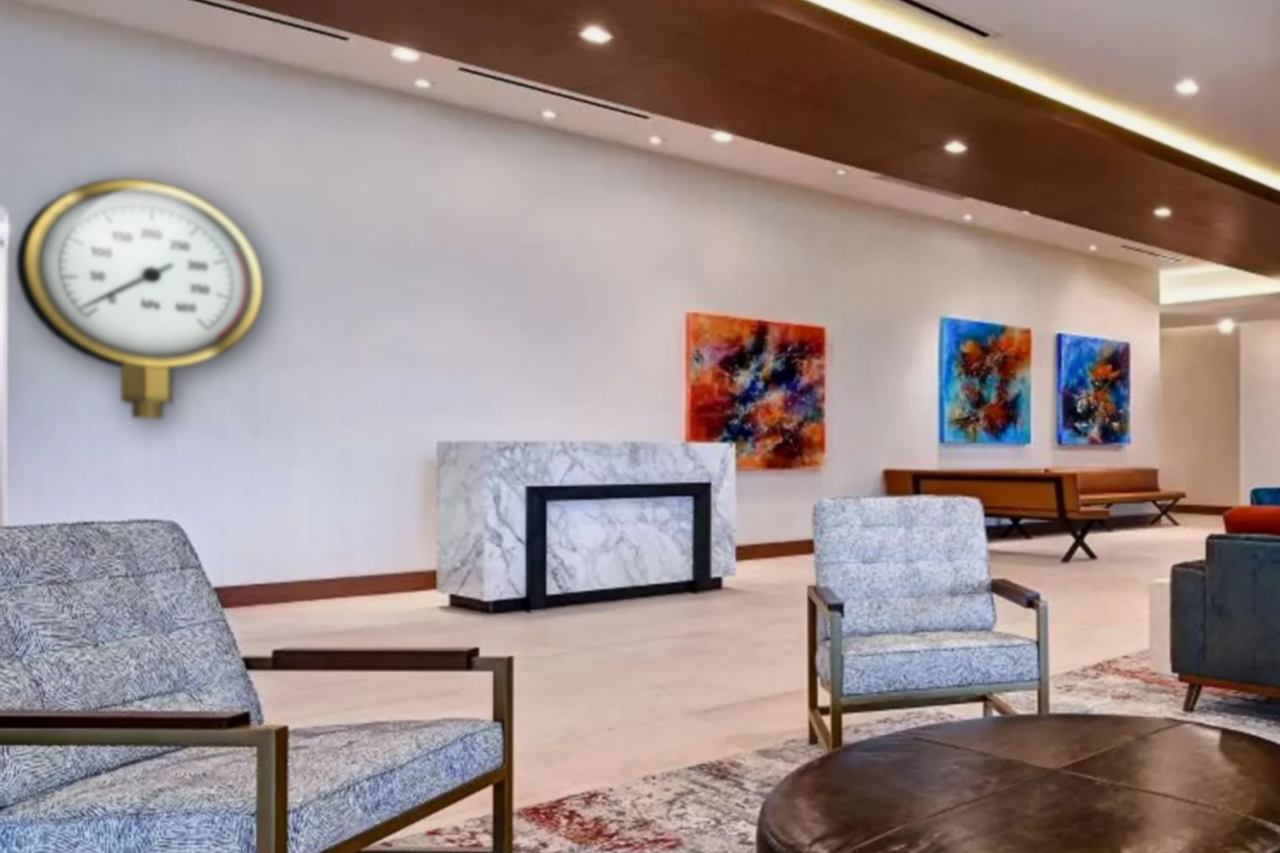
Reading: value=10 unit=kPa
